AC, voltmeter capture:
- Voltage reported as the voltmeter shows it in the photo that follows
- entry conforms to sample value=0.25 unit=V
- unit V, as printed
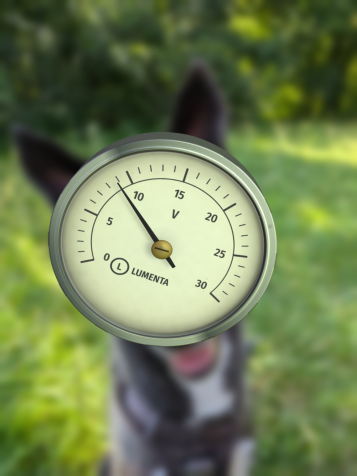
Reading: value=9 unit=V
